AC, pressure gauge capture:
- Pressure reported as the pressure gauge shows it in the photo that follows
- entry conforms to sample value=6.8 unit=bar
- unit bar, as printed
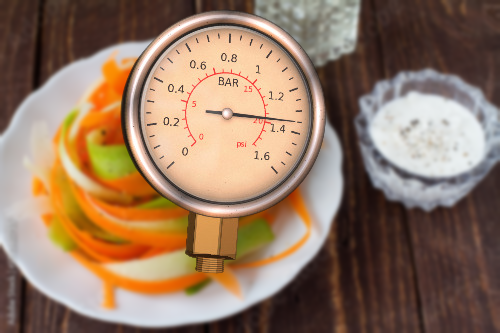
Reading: value=1.35 unit=bar
